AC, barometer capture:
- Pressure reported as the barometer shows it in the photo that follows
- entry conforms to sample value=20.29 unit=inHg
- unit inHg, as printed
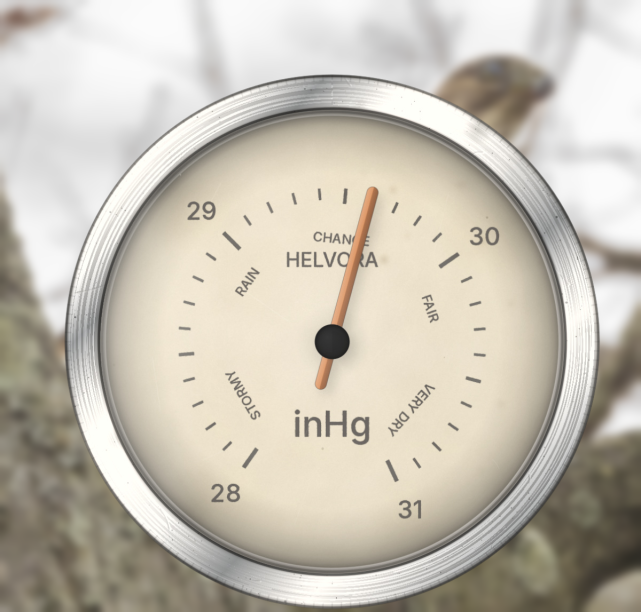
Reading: value=29.6 unit=inHg
